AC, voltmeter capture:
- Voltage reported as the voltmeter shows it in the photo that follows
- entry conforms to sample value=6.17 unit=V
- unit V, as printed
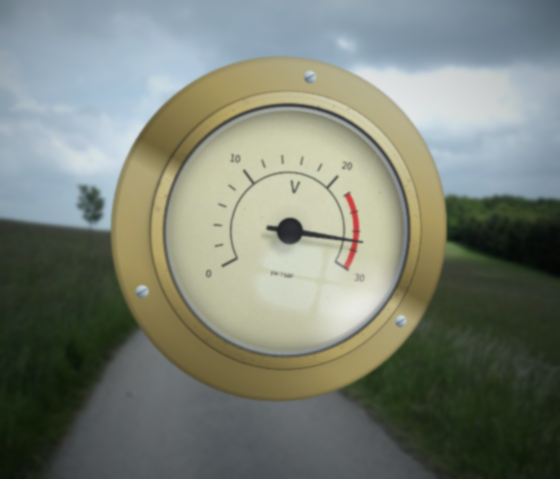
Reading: value=27 unit=V
